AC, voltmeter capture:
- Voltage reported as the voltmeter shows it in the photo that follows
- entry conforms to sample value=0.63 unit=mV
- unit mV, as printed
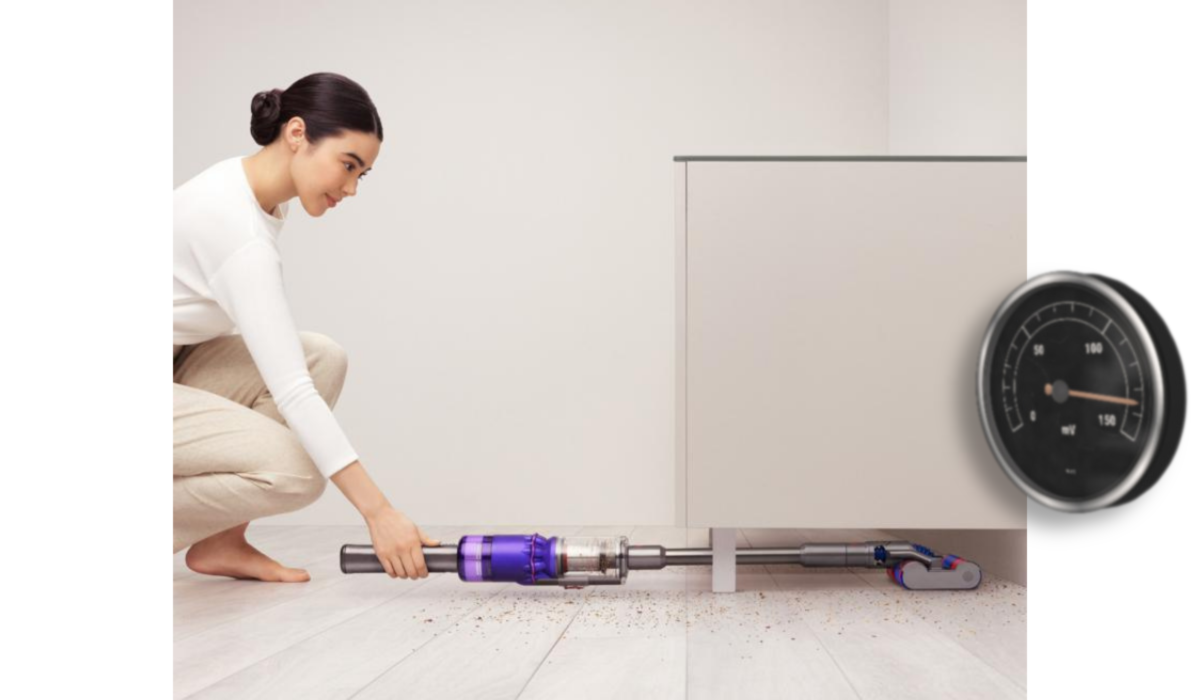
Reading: value=135 unit=mV
